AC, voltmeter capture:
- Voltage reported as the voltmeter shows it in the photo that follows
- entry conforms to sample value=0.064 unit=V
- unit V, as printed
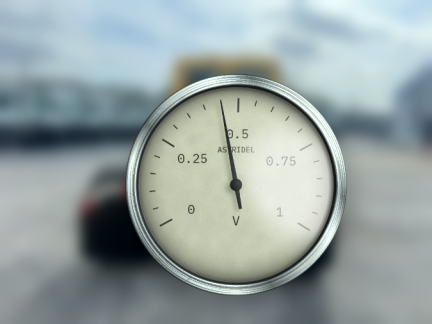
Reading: value=0.45 unit=V
